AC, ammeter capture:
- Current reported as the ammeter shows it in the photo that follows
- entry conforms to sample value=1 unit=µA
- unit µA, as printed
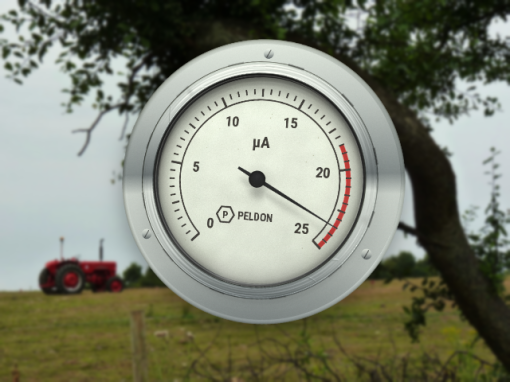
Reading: value=23.5 unit=µA
